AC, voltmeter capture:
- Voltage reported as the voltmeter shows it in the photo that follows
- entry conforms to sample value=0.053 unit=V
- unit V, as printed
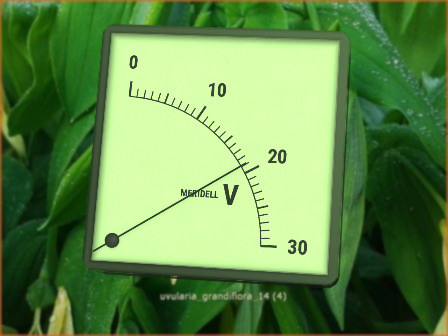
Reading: value=19 unit=V
